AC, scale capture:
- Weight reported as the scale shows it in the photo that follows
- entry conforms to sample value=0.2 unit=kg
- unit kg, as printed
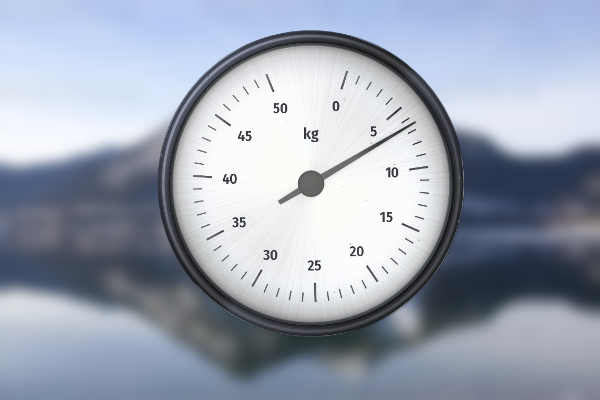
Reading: value=6.5 unit=kg
